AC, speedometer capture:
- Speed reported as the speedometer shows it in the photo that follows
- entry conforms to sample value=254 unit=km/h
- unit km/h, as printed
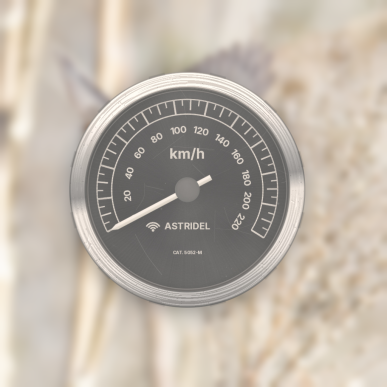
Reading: value=0 unit=km/h
